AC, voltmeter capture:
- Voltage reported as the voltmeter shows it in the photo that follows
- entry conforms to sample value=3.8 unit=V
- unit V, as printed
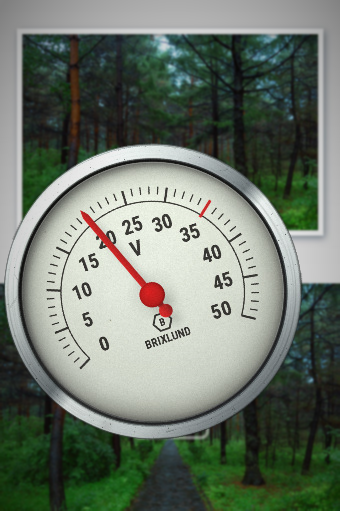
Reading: value=20 unit=V
